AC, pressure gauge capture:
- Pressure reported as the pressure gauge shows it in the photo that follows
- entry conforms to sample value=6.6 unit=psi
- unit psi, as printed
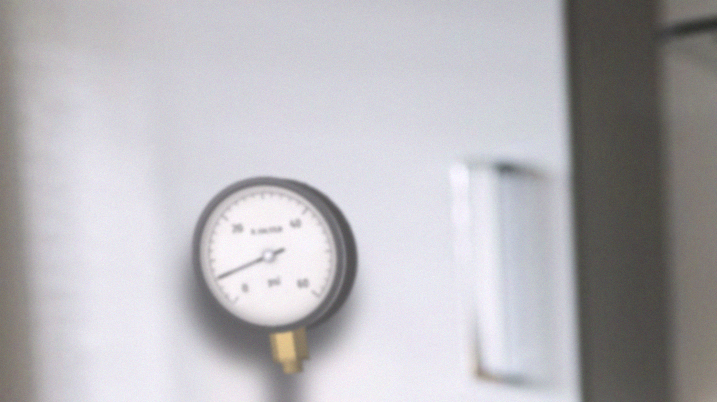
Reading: value=6 unit=psi
